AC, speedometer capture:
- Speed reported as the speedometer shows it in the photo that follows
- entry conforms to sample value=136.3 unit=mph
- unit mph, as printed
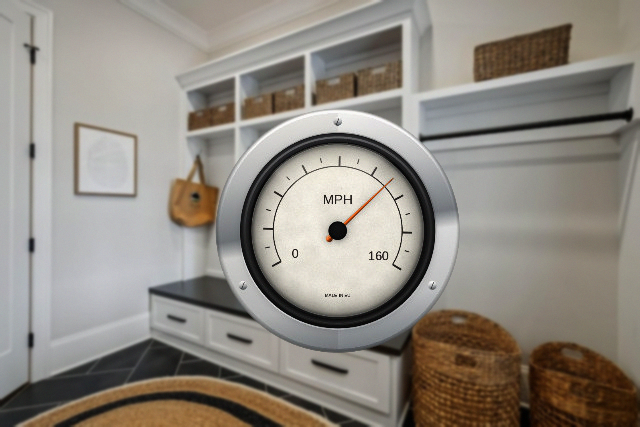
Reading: value=110 unit=mph
